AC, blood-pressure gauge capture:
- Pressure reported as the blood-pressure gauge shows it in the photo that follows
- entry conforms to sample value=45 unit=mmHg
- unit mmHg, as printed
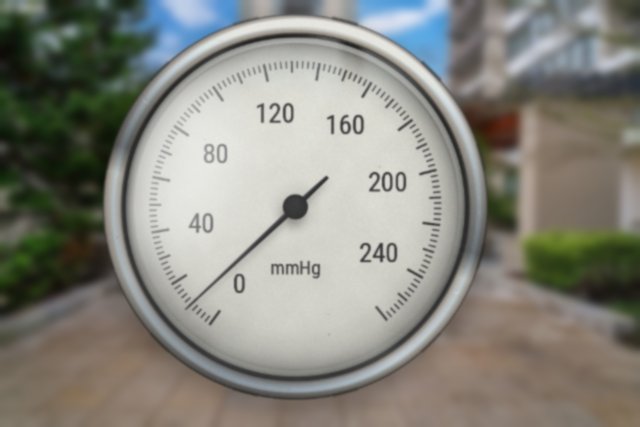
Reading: value=10 unit=mmHg
